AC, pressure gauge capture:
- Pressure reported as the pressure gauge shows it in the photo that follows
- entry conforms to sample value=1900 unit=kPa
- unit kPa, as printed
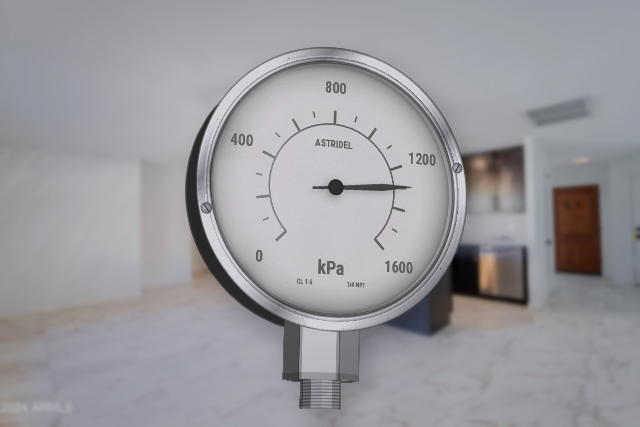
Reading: value=1300 unit=kPa
